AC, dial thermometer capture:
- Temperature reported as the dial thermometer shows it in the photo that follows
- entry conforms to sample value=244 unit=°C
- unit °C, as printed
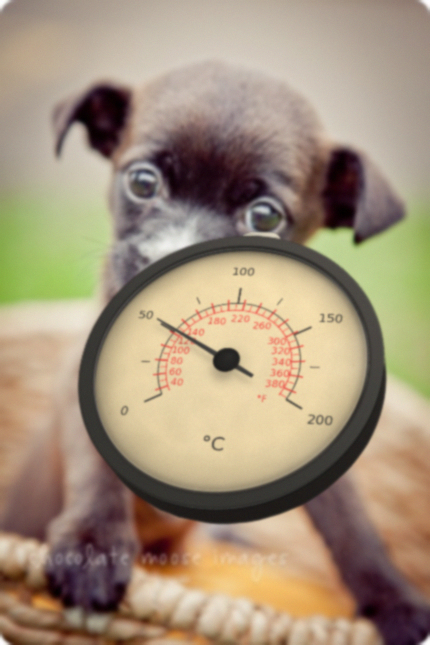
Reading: value=50 unit=°C
